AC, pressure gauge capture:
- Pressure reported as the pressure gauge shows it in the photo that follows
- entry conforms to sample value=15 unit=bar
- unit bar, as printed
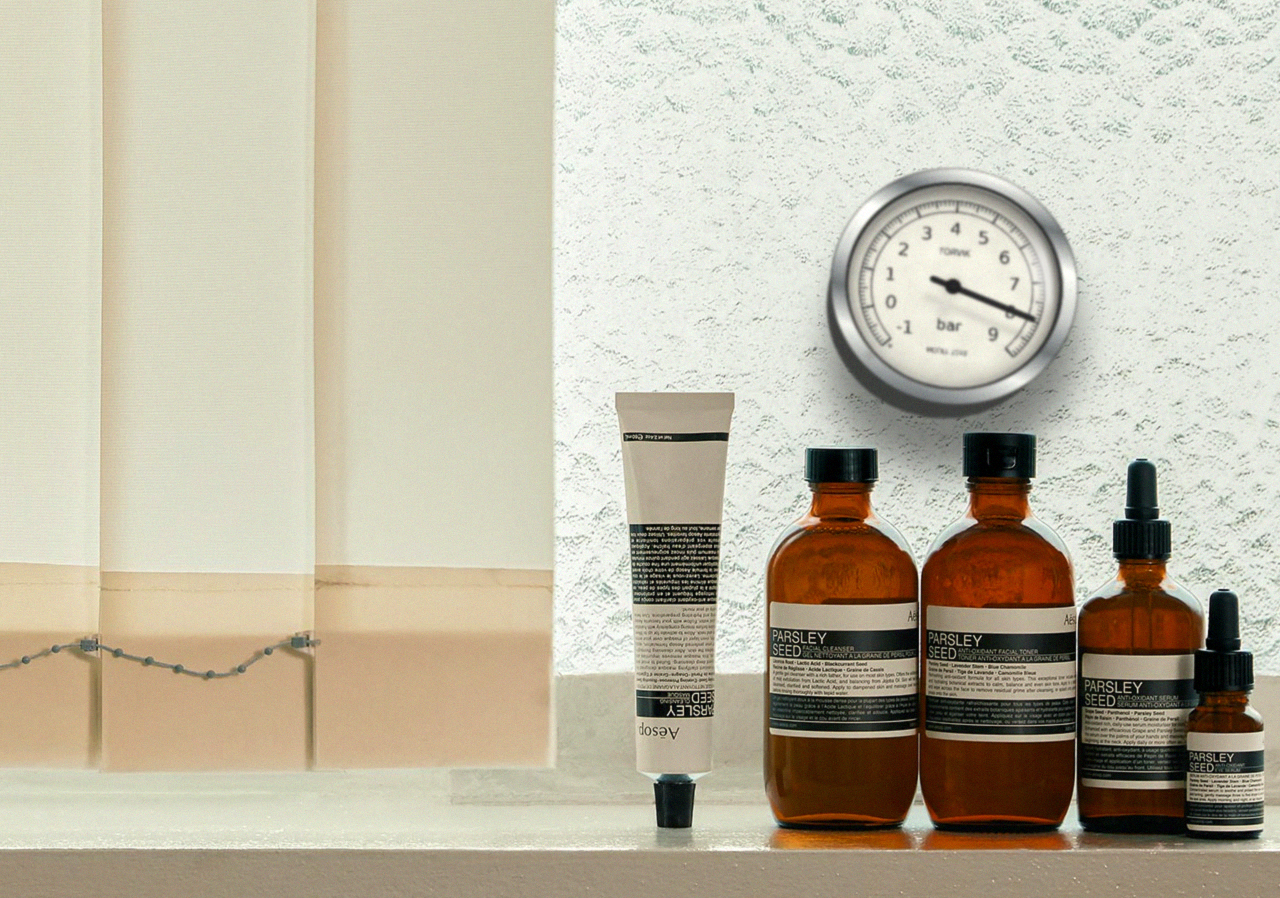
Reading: value=8 unit=bar
